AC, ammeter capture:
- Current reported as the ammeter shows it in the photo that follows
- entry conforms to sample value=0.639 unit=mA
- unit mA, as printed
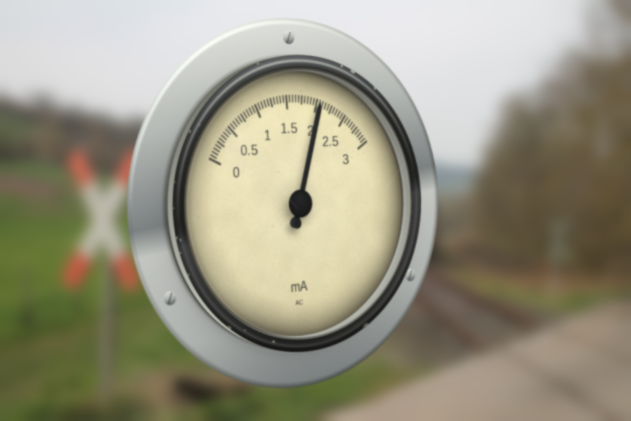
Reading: value=2 unit=mA
